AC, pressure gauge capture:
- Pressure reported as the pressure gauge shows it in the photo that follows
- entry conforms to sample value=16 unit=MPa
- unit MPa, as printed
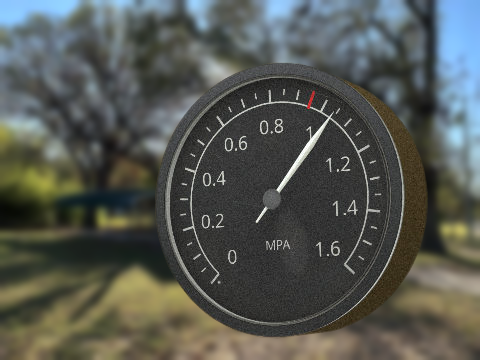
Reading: value=1.05 unit=MPa
